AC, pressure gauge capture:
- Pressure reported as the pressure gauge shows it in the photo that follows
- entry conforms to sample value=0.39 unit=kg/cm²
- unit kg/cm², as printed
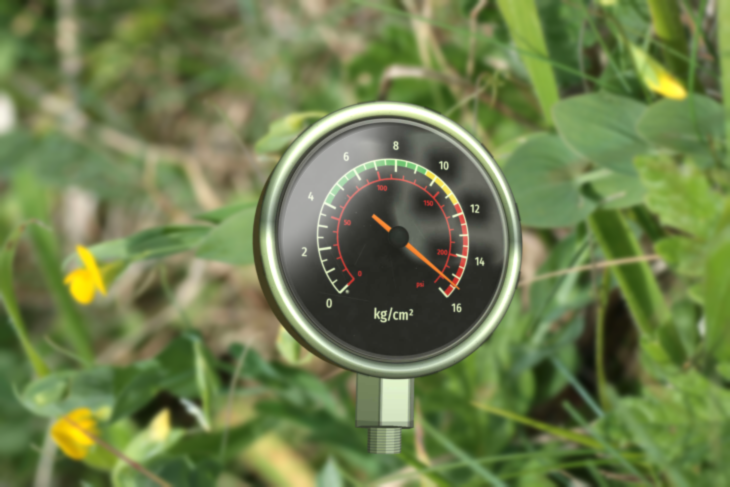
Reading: value=15.5 unit=kg/cm²
